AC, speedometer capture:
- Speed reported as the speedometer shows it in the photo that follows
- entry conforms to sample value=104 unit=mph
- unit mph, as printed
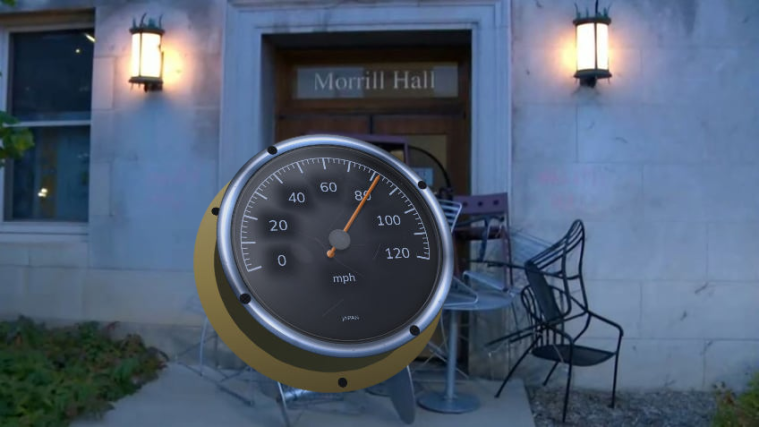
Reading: value=82 unit=mph
